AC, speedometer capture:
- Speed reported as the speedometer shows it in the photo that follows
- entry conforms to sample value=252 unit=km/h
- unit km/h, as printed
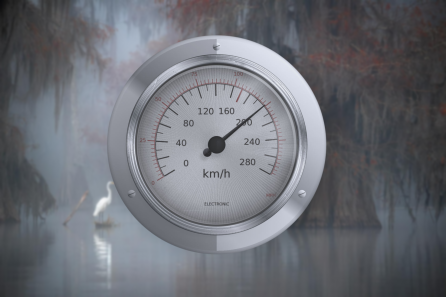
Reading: value=200 unit=km/h
